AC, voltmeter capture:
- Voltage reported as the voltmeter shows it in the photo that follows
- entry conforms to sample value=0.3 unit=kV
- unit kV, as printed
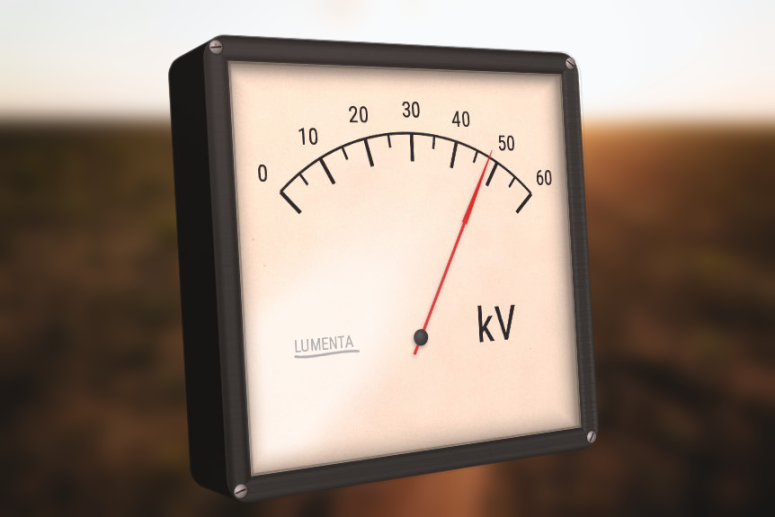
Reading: value=47.5 unit=kV
